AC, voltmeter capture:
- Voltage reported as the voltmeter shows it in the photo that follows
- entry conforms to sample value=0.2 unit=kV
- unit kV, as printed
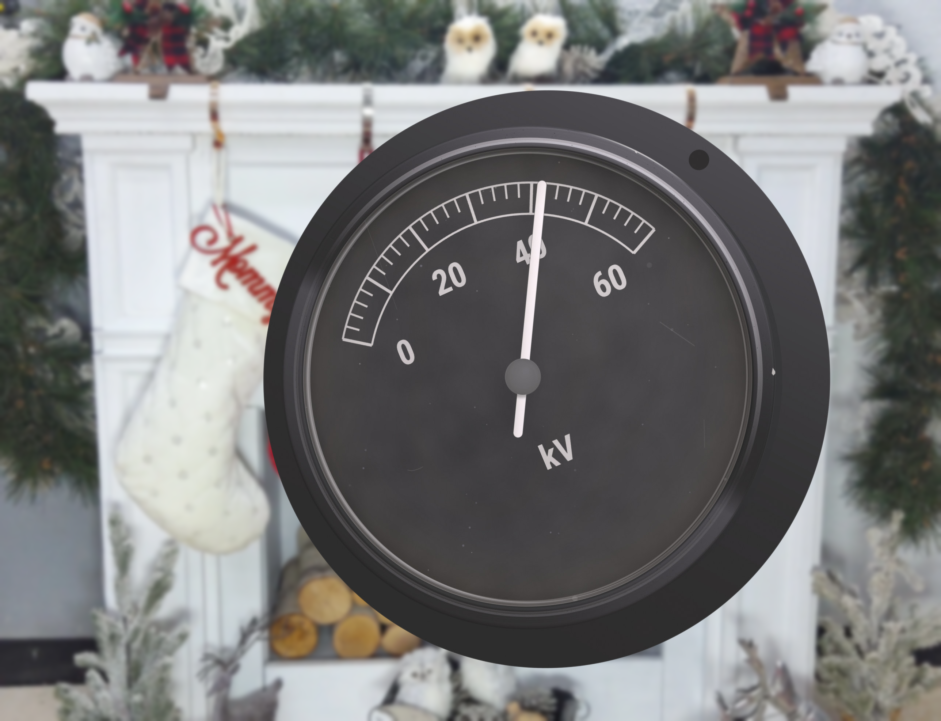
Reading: value=42 unit=kV
